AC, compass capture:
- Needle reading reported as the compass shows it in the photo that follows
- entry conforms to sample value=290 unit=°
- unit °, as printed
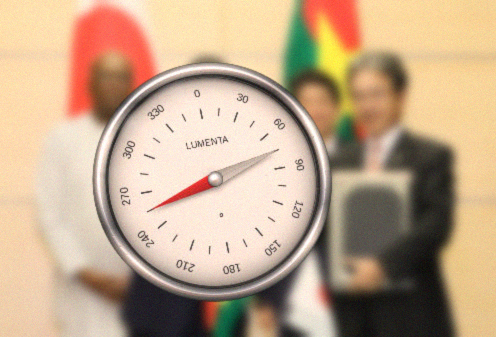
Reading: value=255 unit=°
